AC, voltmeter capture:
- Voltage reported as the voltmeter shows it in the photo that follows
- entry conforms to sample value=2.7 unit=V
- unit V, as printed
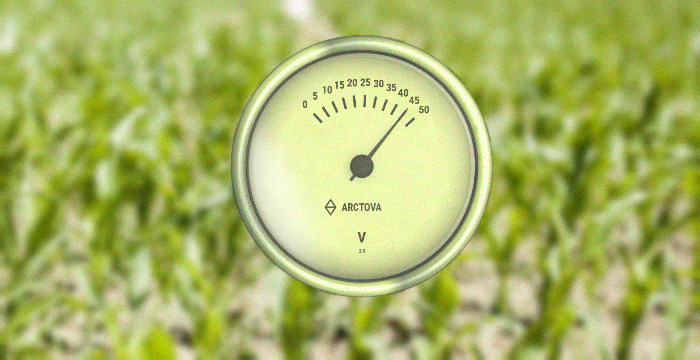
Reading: value=45 unit=V
